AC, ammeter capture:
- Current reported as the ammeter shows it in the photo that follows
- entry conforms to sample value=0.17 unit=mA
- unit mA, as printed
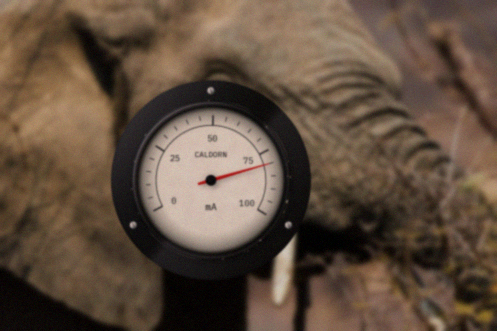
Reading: value=80 unit=mA
